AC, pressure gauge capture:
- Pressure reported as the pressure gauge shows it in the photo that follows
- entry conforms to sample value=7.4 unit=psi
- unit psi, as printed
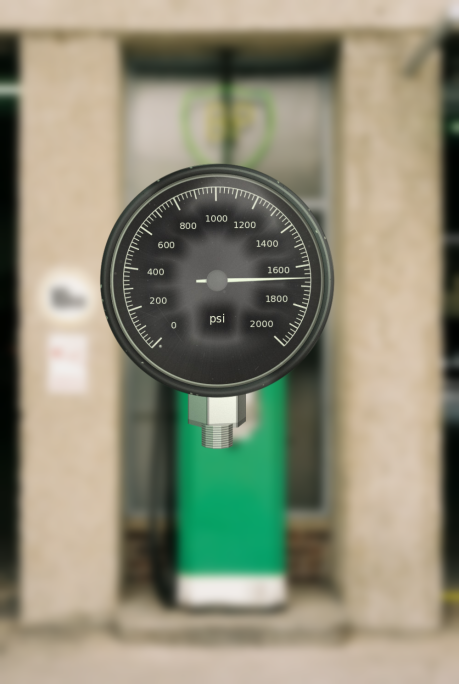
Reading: value=1660 unit=psi
